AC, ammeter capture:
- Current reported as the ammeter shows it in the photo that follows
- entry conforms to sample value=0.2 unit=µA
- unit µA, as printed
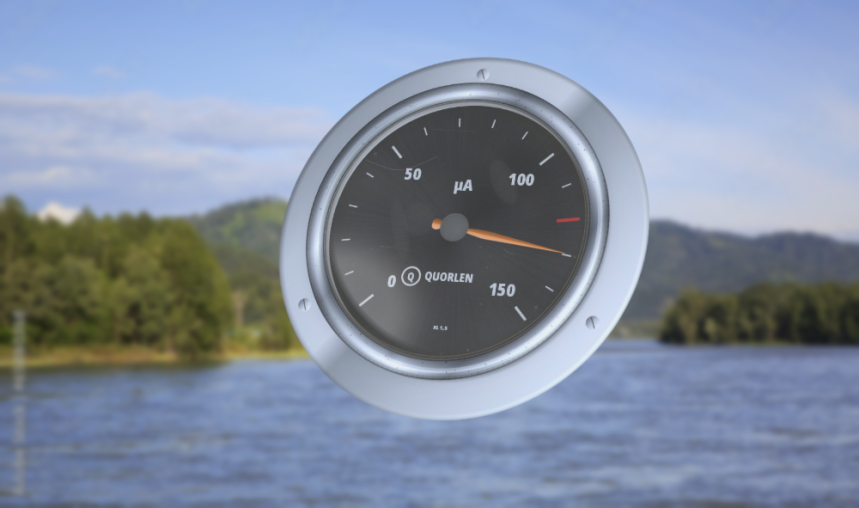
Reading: value=130 unit=µA
